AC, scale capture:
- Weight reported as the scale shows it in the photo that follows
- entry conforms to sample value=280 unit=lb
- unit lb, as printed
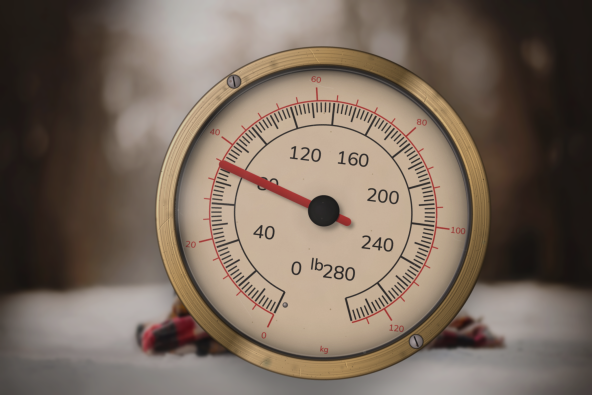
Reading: value=78 unit=lb
